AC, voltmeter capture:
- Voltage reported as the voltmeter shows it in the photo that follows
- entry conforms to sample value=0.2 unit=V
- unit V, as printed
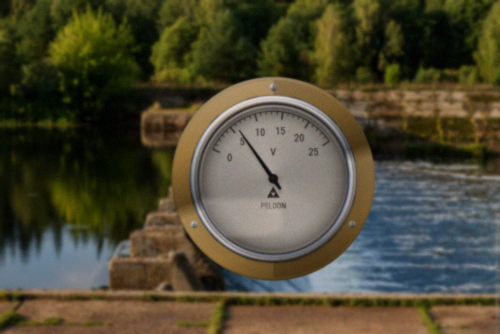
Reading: value=6 unit=V
